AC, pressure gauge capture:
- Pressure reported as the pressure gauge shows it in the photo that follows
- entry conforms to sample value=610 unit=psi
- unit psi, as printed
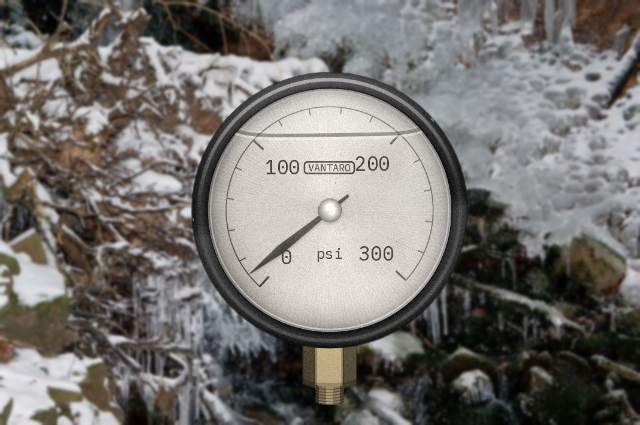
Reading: value=10 unit=psi
